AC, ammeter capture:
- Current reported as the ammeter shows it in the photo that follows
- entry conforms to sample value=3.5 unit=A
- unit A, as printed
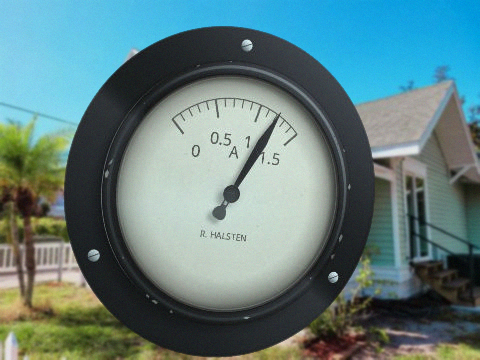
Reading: value=1.2 unit=A
